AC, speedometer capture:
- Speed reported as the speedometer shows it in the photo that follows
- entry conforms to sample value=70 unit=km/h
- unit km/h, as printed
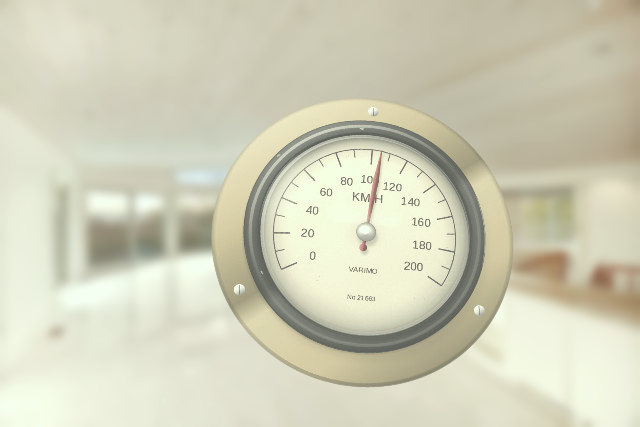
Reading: value=105 unit=km/h
